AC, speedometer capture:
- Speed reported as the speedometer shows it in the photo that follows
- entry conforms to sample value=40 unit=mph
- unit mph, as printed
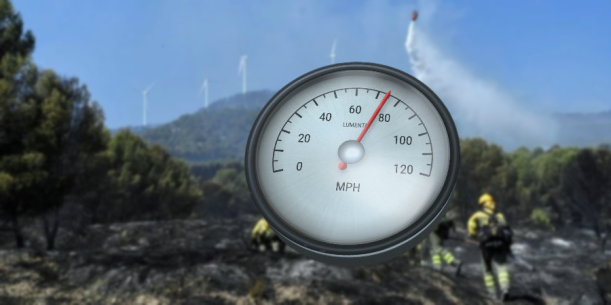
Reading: value=75 unit=mph
